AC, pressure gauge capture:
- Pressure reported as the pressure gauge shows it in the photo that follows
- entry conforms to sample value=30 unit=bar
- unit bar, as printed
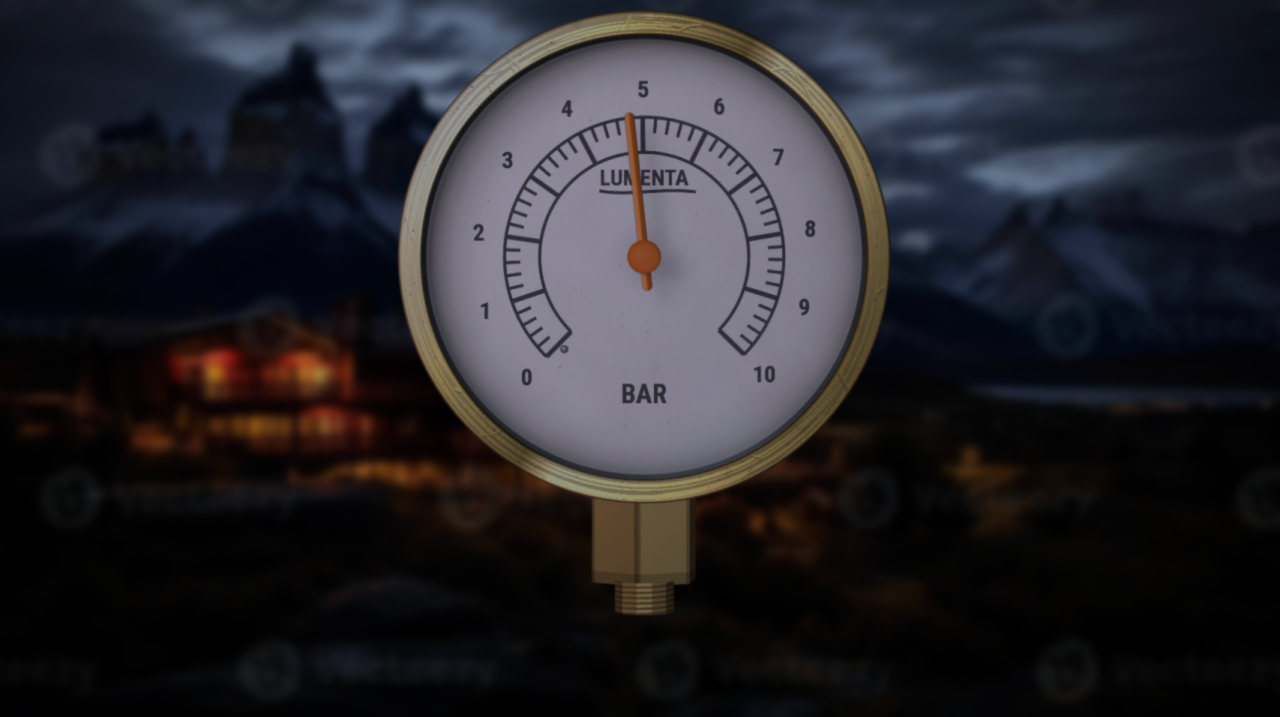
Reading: value=4.8 unit=bar
